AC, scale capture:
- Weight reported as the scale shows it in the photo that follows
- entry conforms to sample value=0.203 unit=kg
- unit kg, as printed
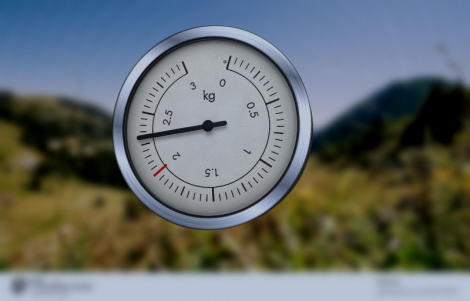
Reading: value=2.3 unit=kg
